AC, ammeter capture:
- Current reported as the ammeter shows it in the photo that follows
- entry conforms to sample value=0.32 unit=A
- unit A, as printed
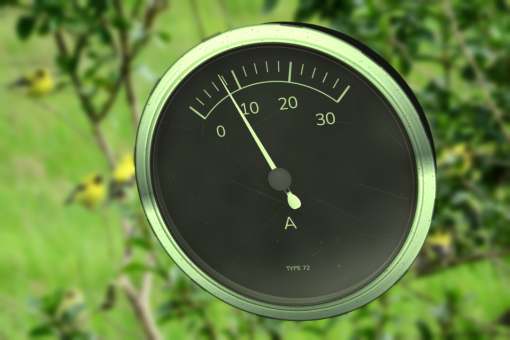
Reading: value=8 unit=A
